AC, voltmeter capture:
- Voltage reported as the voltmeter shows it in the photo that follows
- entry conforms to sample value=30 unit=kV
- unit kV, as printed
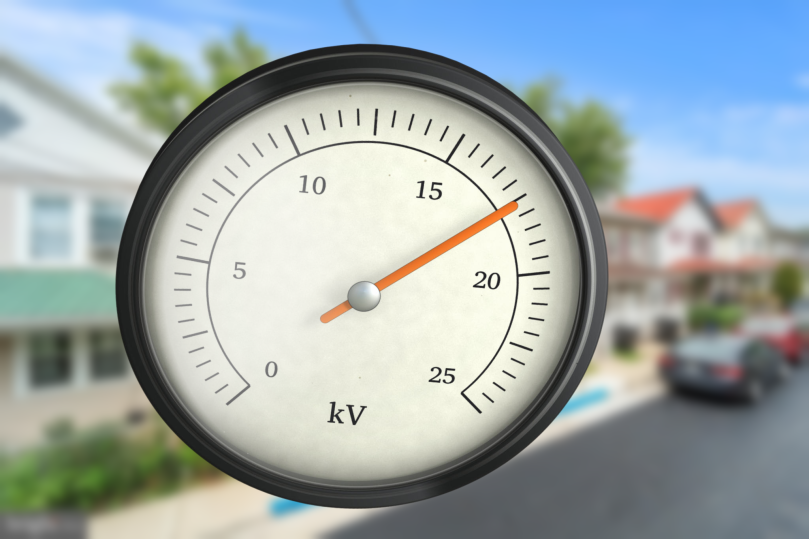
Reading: value=17.5 unit=kV
